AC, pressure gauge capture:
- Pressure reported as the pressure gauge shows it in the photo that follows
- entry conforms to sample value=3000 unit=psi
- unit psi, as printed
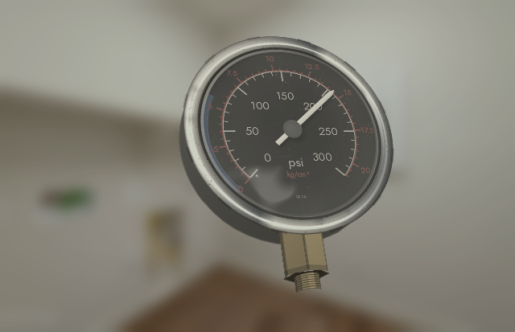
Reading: value=205 unit=psi
